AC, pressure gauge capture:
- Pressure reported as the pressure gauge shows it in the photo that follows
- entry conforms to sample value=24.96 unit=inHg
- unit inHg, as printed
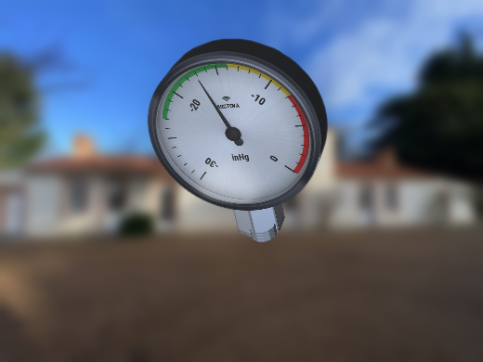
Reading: value=-17 unit=inHg
